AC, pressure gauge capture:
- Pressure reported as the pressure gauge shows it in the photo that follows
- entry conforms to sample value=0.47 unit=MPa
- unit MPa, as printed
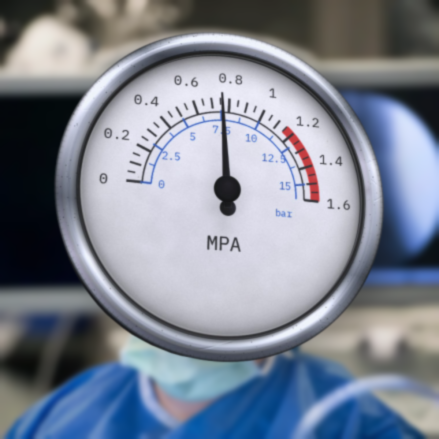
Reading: value=0.75 unit=MPa
